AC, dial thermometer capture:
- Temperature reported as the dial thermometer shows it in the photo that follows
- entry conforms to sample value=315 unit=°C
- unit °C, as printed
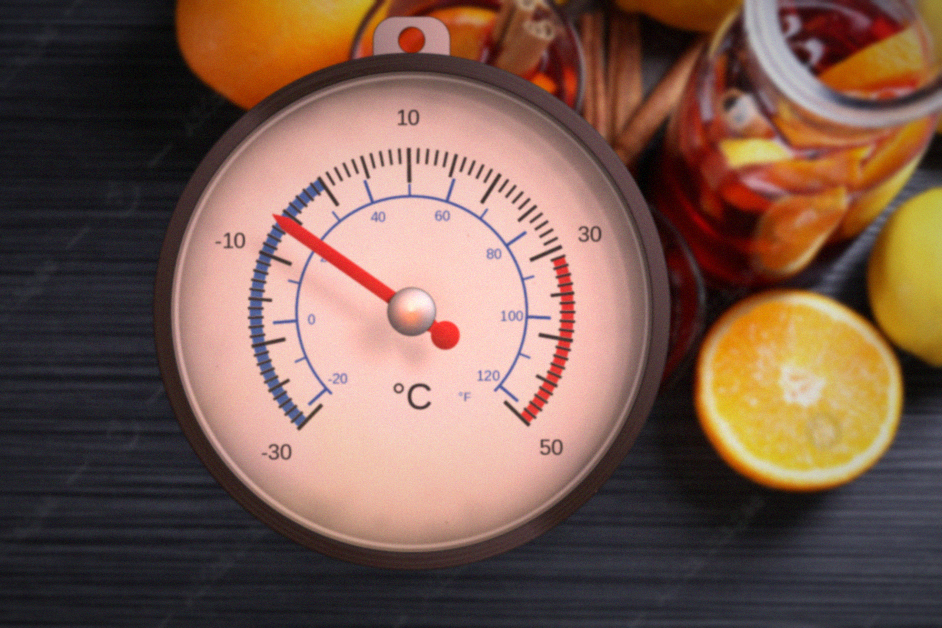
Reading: value=-6 unit=°C
